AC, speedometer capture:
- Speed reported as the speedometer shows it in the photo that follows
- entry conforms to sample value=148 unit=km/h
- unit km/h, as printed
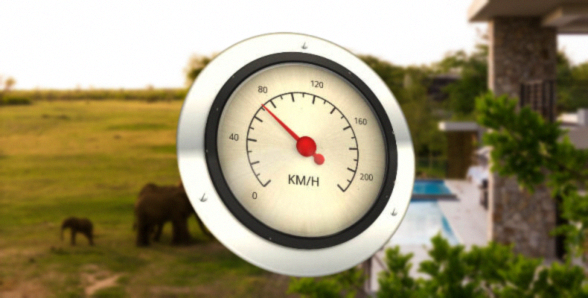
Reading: value=70 unit=km/h
